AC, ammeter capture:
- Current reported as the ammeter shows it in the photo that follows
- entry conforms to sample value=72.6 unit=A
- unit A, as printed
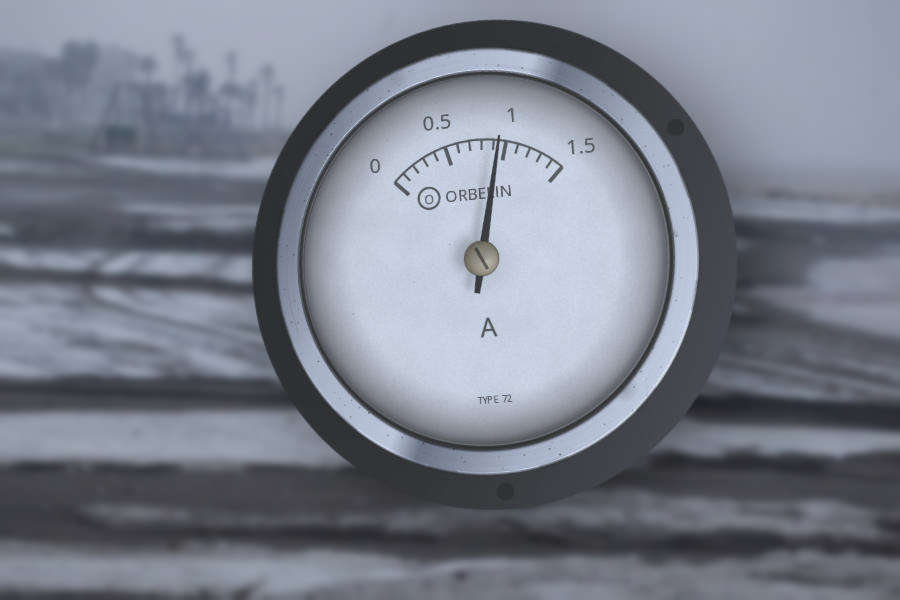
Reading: value=0.95 unit=A
